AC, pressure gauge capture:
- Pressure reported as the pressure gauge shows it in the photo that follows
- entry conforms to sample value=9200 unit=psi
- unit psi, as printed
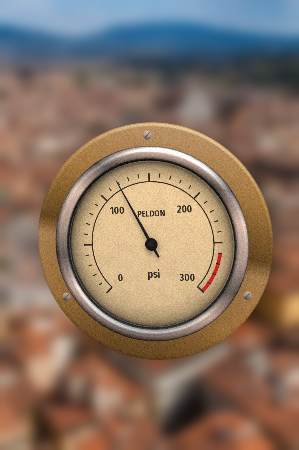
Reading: value=120 unit=psi
